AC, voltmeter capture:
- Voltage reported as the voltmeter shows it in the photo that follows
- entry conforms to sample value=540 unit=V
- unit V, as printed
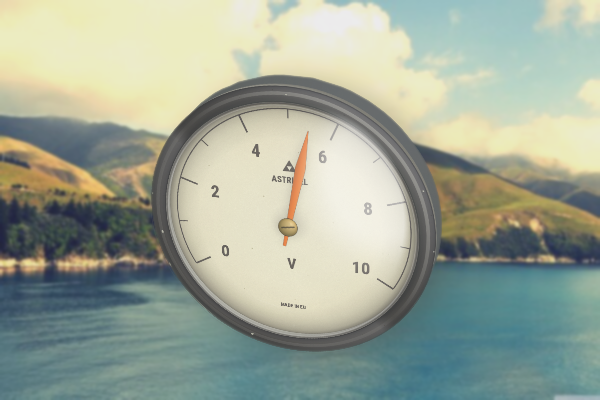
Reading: value=5.5 unit=V
